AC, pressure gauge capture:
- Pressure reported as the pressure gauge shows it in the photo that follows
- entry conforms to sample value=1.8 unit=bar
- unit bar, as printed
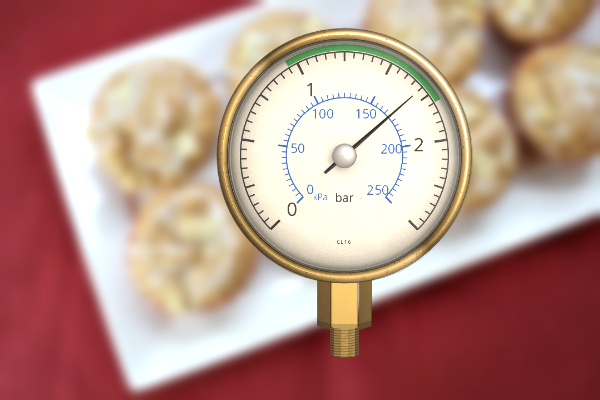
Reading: value=1.7 unit=bar
